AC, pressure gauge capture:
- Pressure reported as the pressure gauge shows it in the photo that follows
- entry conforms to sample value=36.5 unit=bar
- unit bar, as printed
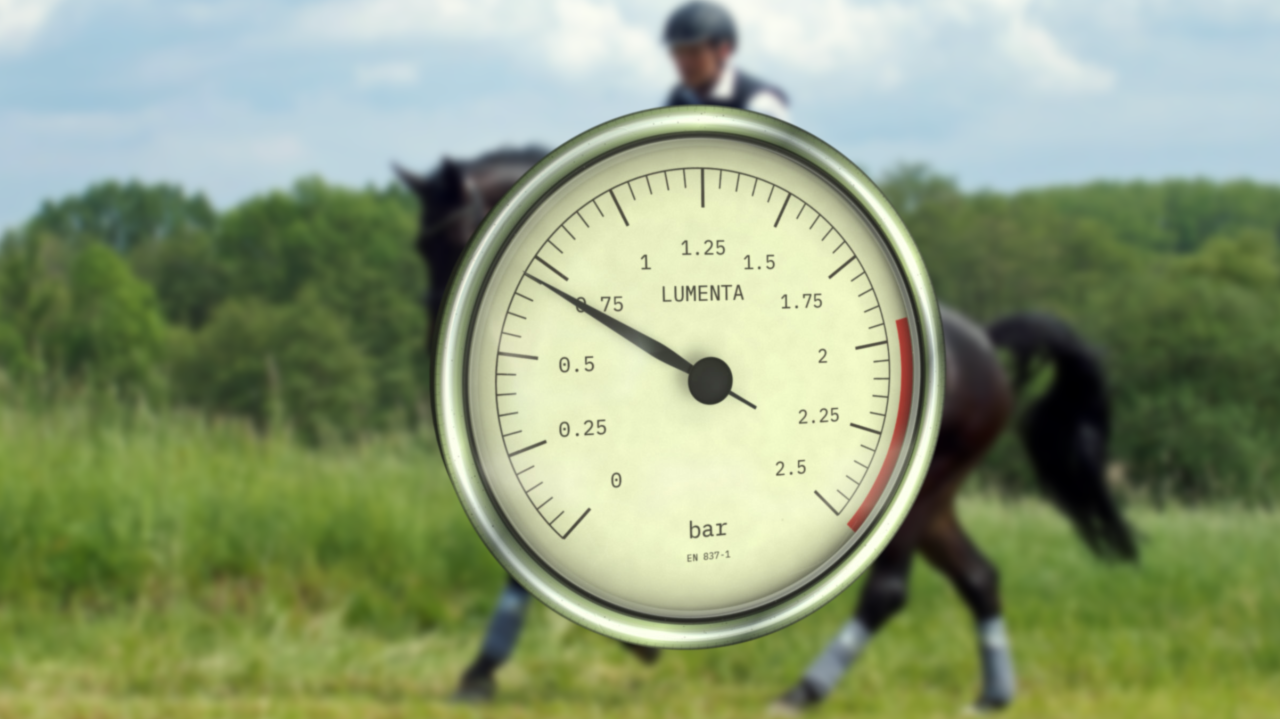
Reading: value=0.7 unit=bar
